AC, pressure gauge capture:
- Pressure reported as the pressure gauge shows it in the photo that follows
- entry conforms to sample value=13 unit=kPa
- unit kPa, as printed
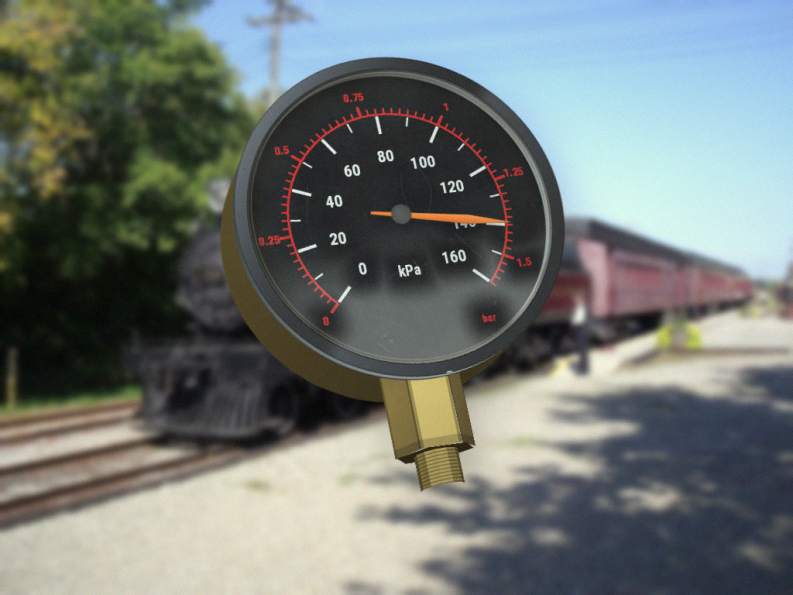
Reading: value=140 unit=kPa
